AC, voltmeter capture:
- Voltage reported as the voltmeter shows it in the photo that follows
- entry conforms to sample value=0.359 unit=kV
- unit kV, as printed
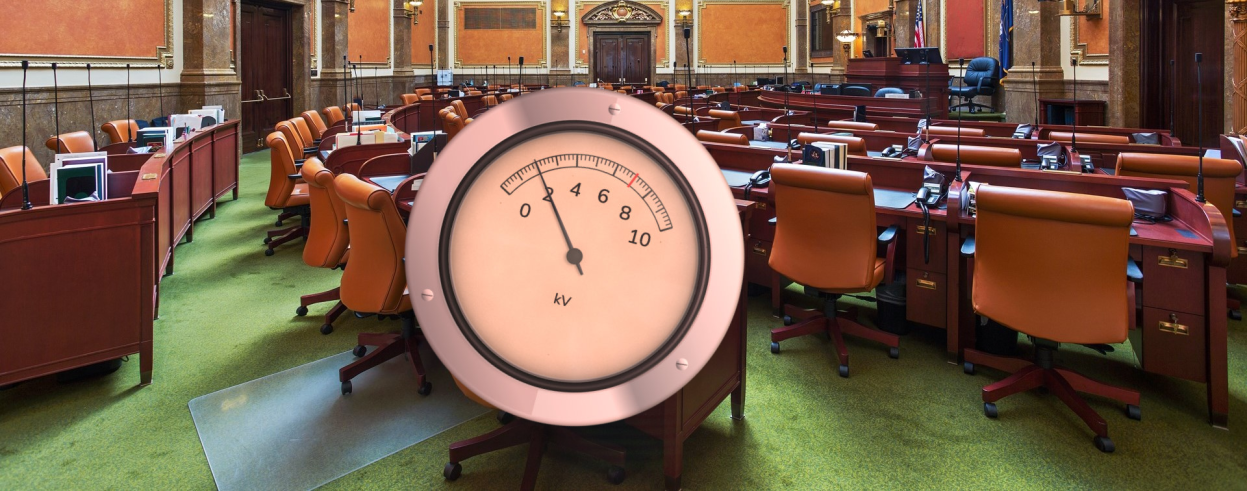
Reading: value=2 unit=kV
